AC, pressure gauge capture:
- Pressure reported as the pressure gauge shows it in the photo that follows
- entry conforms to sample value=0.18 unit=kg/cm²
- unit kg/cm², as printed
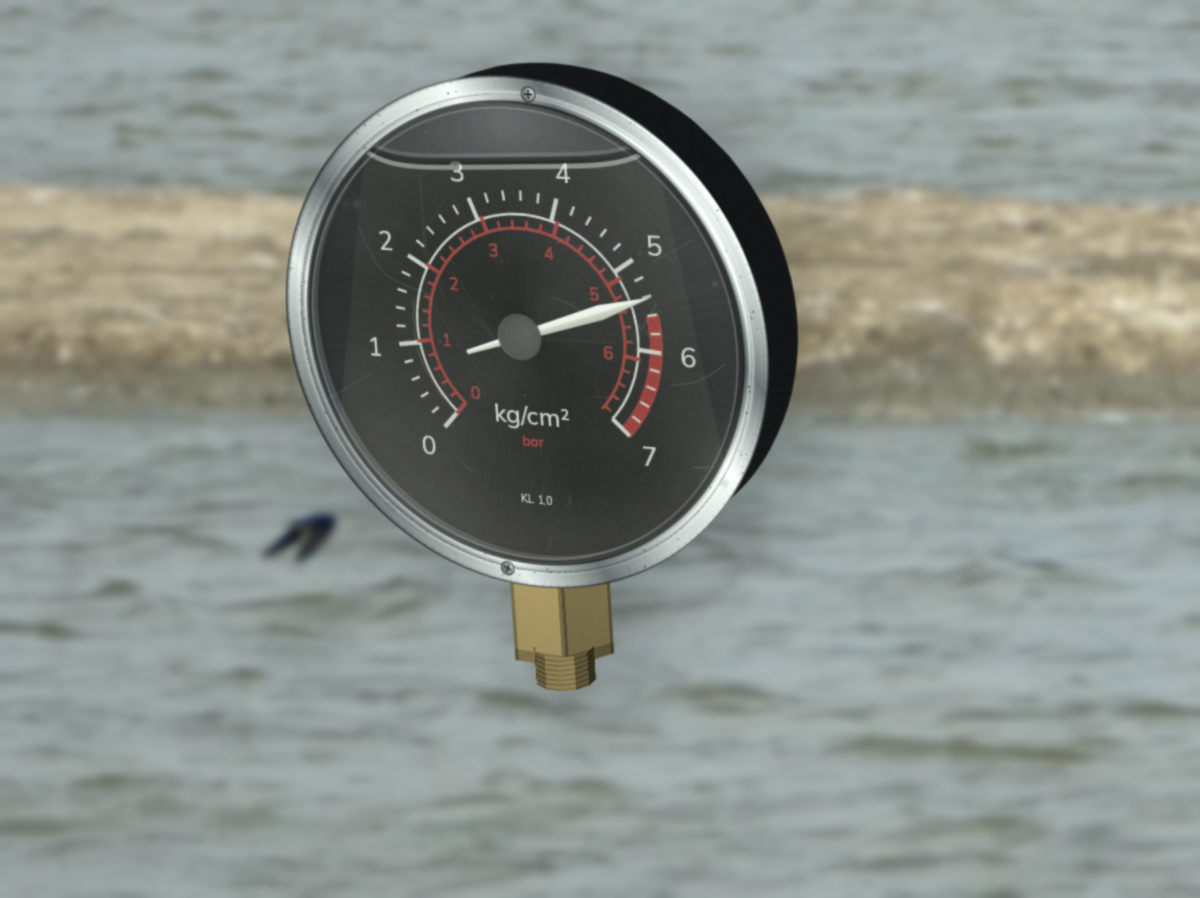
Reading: value=5.4 unit=kg/cm²
